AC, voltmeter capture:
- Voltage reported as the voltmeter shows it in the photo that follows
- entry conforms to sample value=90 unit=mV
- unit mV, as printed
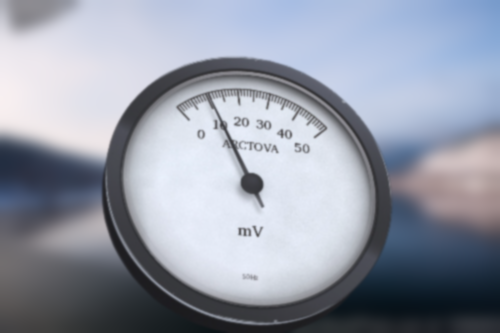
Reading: value=10 unit=mV
